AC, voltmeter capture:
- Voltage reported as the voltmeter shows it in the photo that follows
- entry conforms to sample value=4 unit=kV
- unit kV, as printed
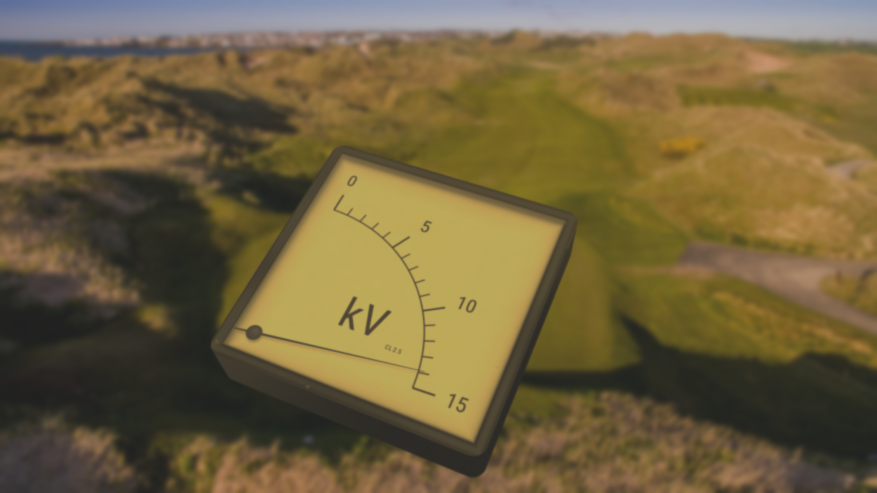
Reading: value=14 unit=kV
